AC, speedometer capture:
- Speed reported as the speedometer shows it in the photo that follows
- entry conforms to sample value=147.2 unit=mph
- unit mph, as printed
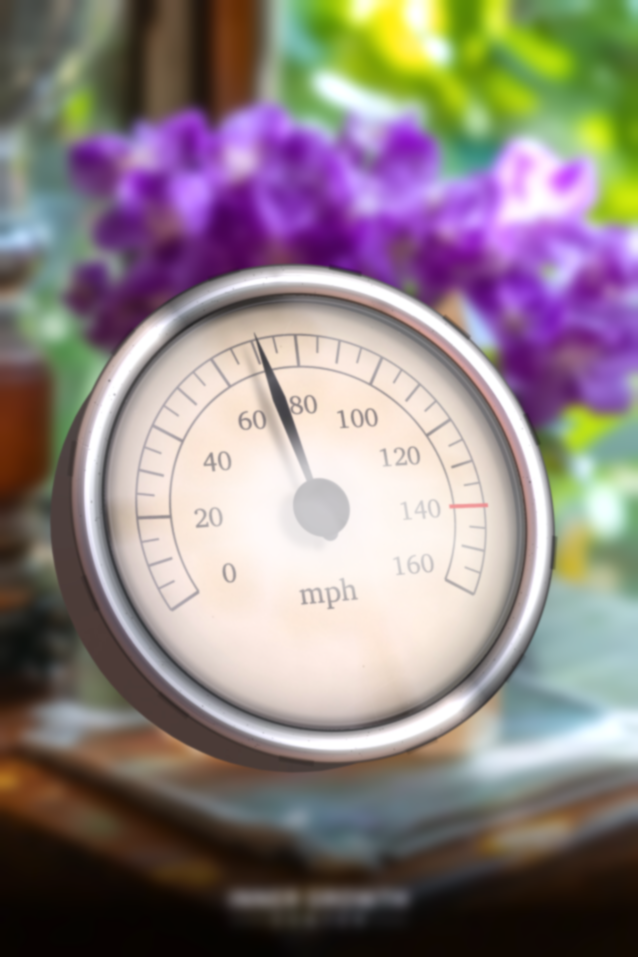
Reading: value=70 unit=mph
